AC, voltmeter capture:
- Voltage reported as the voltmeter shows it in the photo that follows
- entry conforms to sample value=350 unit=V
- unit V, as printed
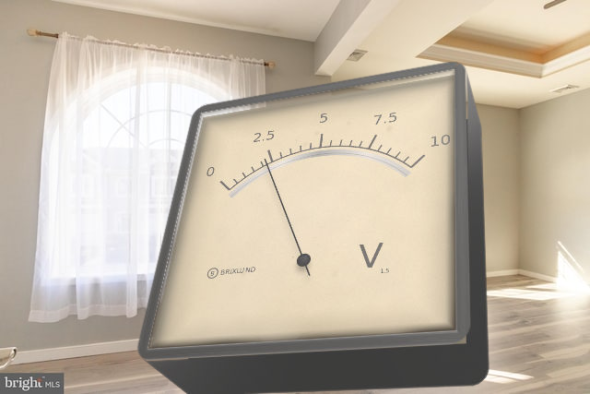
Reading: value=2.25 unit=V
